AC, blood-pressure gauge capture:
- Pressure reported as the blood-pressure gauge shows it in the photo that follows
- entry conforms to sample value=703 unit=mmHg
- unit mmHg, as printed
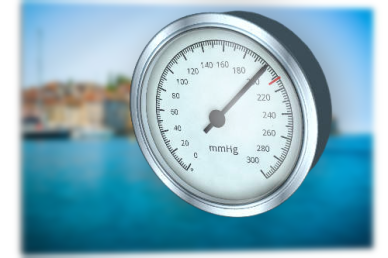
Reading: value=200 unit=mmHg
